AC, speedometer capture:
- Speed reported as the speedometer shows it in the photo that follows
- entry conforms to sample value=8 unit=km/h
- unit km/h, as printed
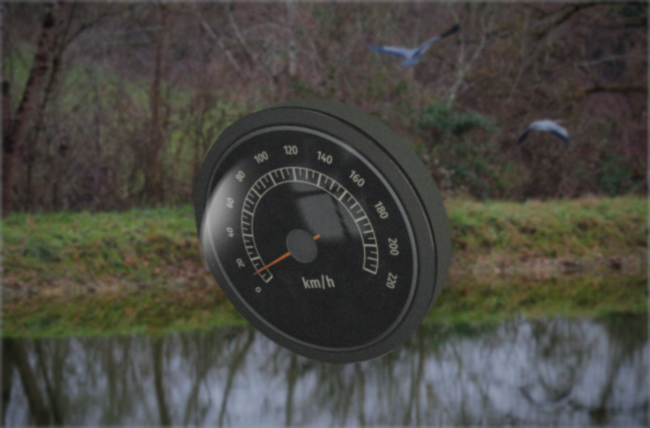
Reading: value=10 unit=km/h
